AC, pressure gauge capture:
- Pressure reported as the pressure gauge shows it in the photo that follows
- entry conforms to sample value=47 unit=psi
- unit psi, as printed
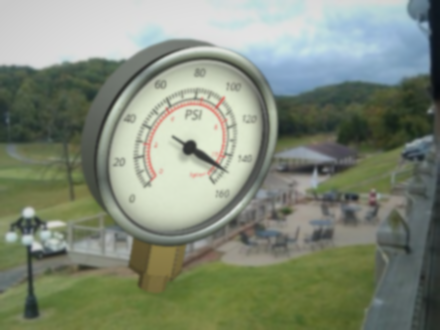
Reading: value=150 unit=psi
